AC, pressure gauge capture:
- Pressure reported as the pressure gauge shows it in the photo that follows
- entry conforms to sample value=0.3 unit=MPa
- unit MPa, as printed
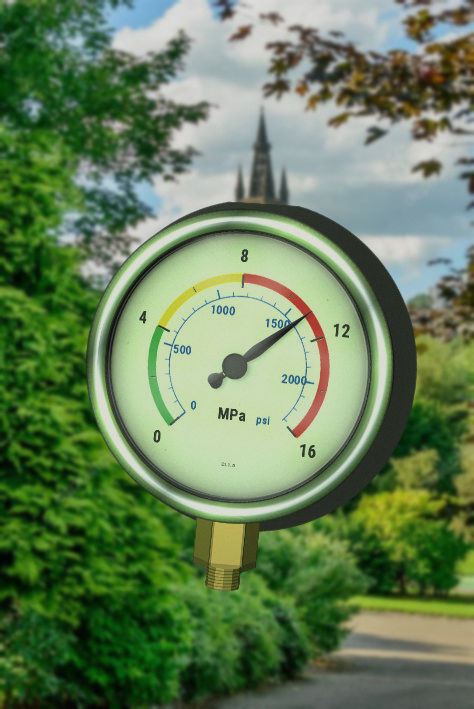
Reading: value=11 unit=MPa
